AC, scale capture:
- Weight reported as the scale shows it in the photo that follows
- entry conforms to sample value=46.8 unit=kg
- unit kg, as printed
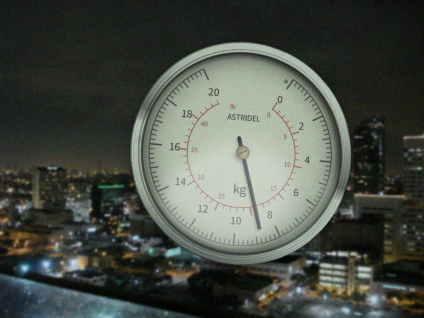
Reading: value=8.8 unit=kg
